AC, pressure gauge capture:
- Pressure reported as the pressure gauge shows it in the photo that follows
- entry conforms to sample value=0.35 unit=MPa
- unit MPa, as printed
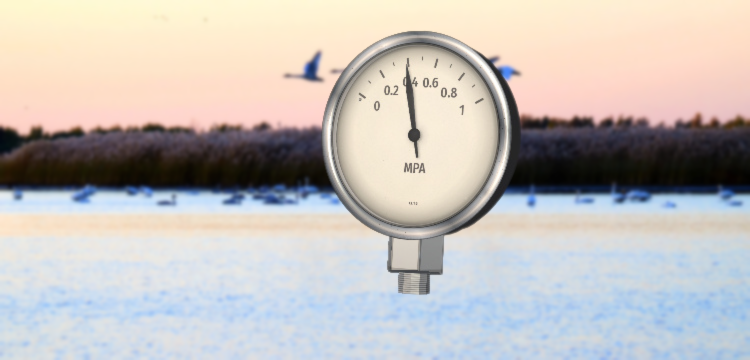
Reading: value=0.4 unit=MPa
